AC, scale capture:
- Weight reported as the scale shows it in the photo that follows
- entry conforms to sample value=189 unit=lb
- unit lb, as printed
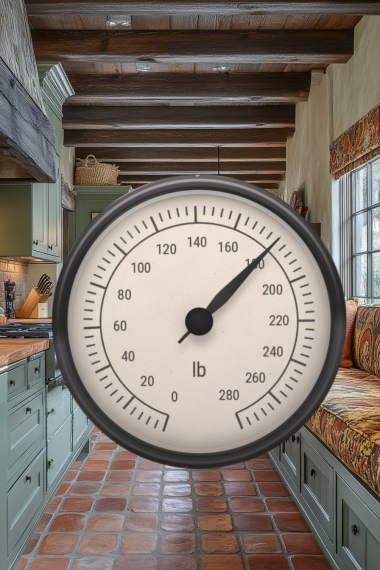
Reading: value=180 unit=lb
